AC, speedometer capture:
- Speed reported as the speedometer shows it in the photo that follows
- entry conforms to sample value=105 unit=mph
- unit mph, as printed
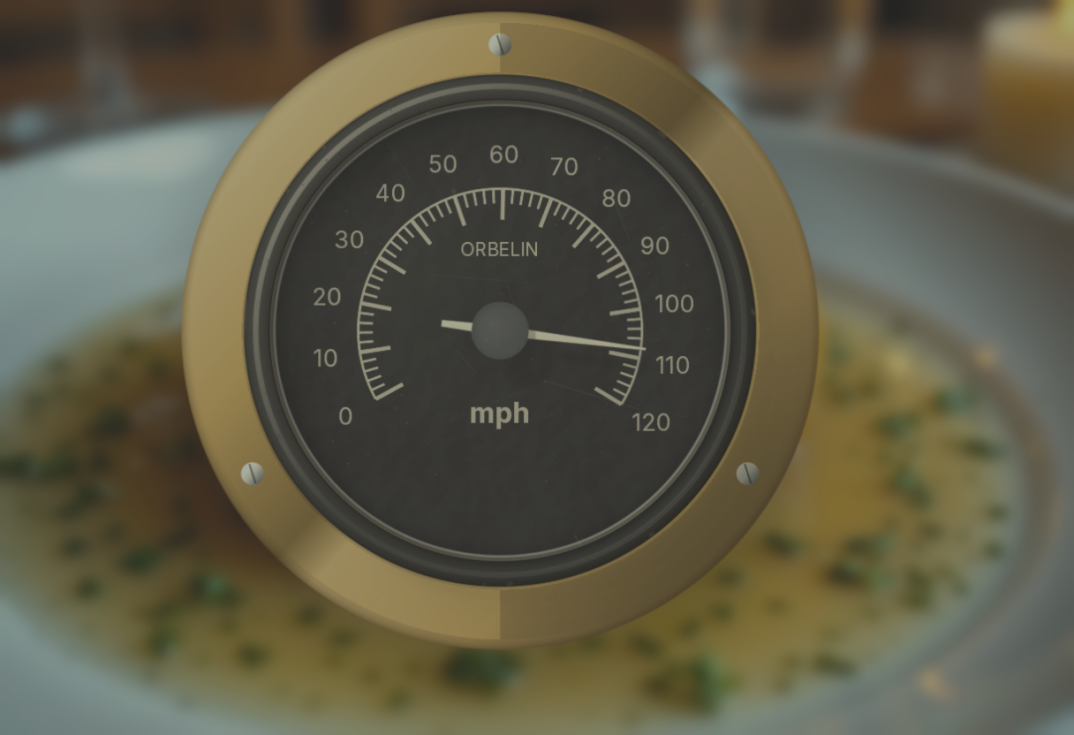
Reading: value=108 unit=mph
